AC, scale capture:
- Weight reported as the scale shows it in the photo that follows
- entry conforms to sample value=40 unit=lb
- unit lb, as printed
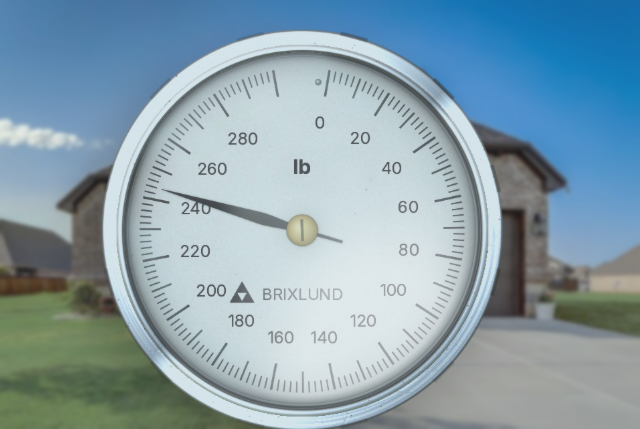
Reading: value=244 unit=lb
